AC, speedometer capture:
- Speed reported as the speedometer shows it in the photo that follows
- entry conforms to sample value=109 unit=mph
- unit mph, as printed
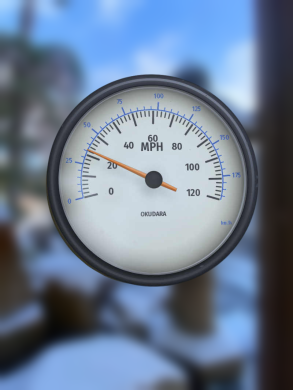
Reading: value=22 unit=mph
